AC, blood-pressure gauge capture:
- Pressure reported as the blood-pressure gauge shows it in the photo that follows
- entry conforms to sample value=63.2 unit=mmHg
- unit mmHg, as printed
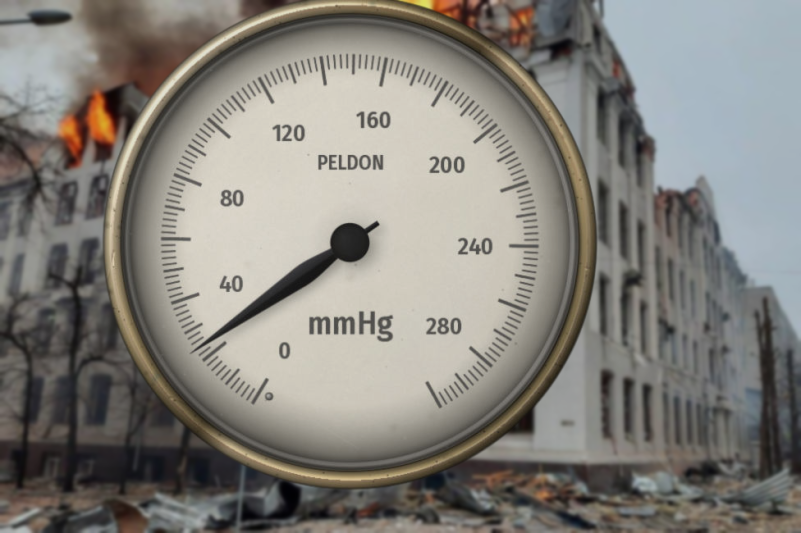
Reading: value=24 unit=mmHg
